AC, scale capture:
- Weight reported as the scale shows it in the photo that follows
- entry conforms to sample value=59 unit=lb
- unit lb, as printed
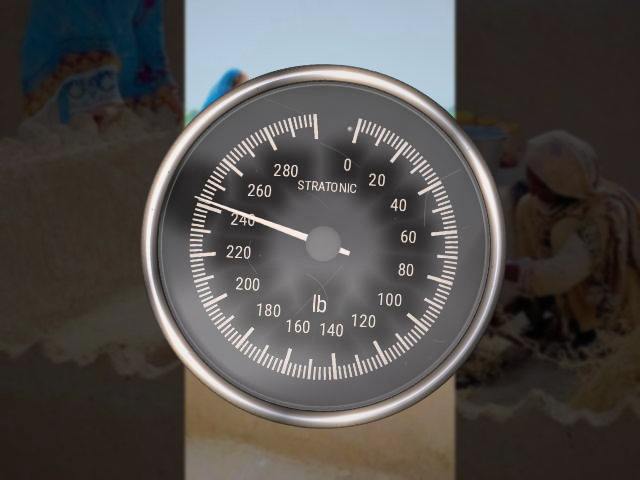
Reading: value=242 unit=lb
